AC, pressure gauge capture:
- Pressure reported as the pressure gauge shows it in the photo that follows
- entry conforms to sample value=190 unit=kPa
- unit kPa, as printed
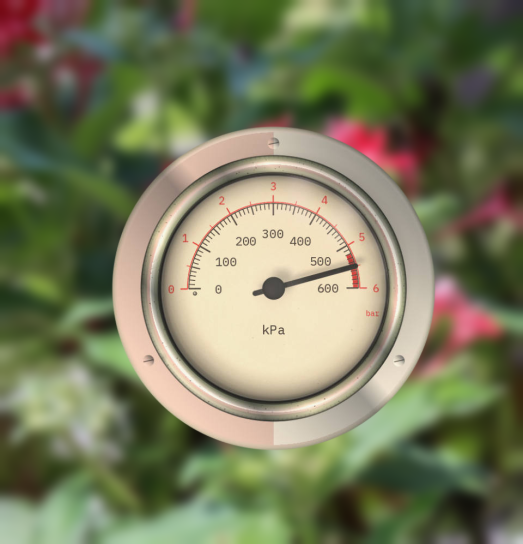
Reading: value=550 unit=kPa
